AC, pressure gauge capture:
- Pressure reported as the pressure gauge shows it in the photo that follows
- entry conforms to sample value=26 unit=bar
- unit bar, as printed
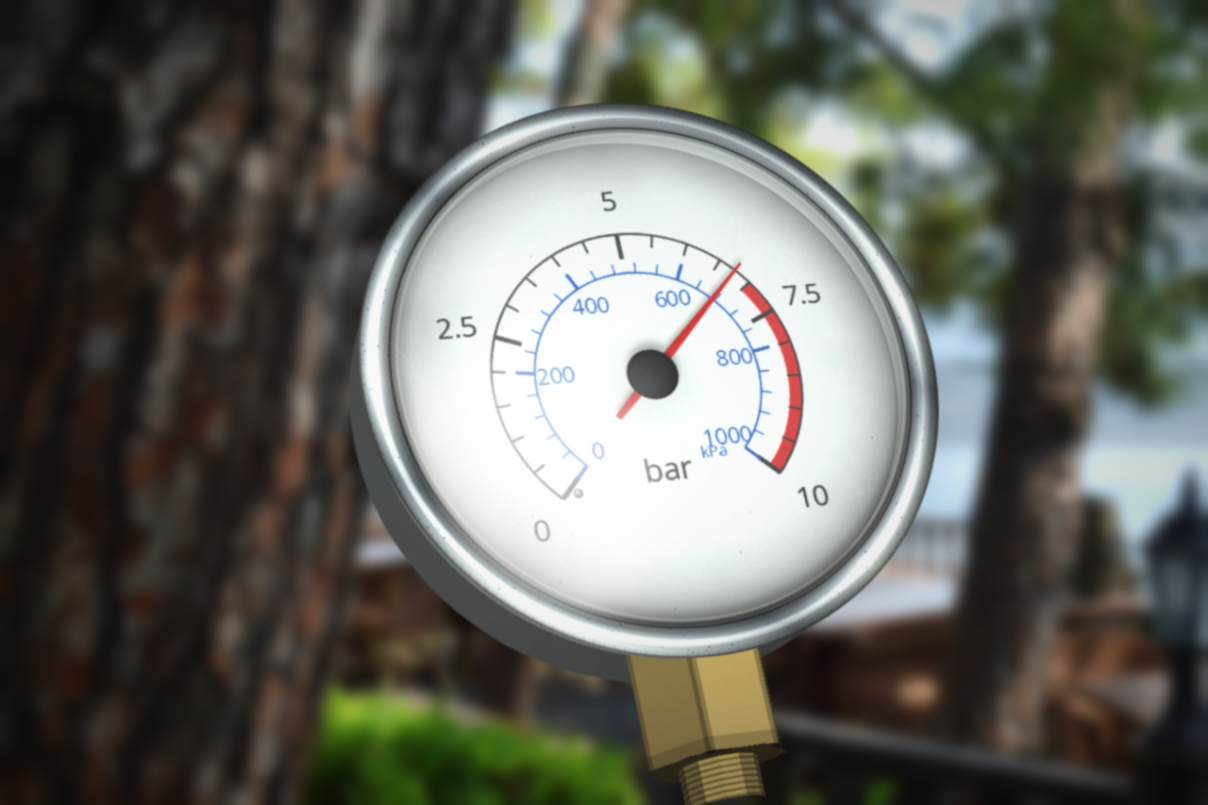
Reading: value=6.75 unit=bar
